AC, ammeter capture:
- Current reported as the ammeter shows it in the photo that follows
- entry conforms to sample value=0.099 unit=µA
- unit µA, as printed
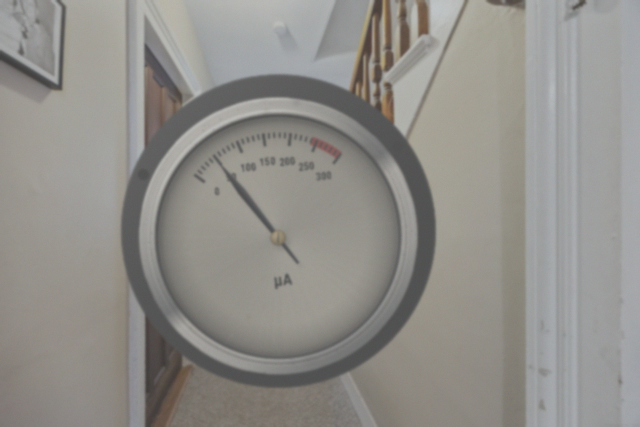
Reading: value=50 unit=µA
